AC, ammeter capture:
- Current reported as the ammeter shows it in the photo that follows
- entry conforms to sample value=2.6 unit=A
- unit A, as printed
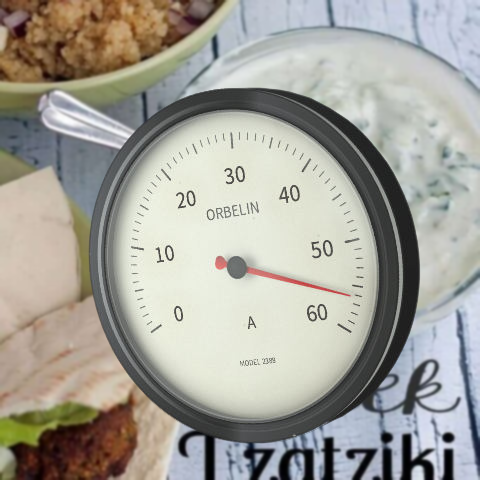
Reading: value=56 unit=A
